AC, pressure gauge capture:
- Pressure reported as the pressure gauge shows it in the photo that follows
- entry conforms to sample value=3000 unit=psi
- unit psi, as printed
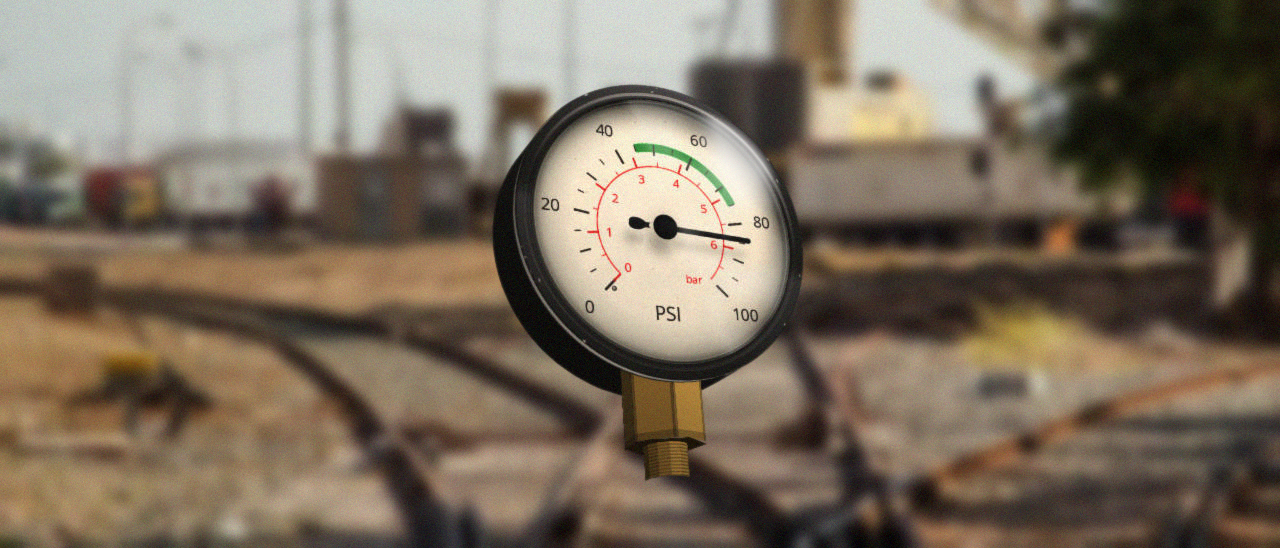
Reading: value=85 unit=psi
